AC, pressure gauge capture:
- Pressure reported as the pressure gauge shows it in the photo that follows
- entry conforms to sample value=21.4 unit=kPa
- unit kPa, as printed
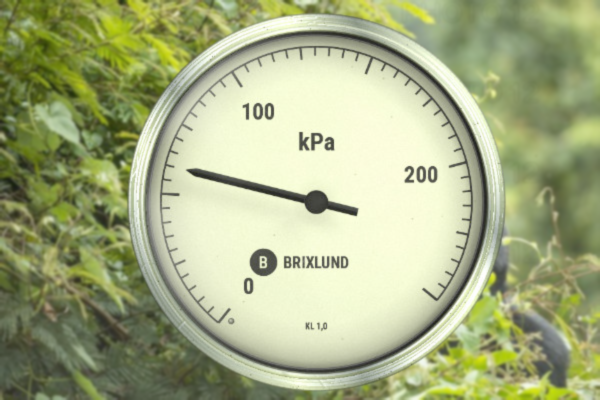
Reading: value=60 unit=kPa
